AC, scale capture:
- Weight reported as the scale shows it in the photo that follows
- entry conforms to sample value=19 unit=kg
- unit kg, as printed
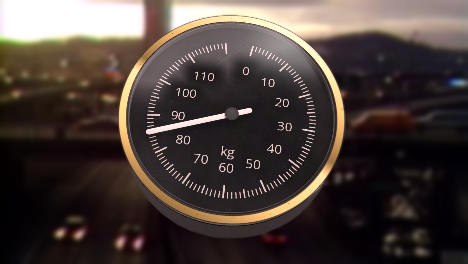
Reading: value=85 unit=kg
